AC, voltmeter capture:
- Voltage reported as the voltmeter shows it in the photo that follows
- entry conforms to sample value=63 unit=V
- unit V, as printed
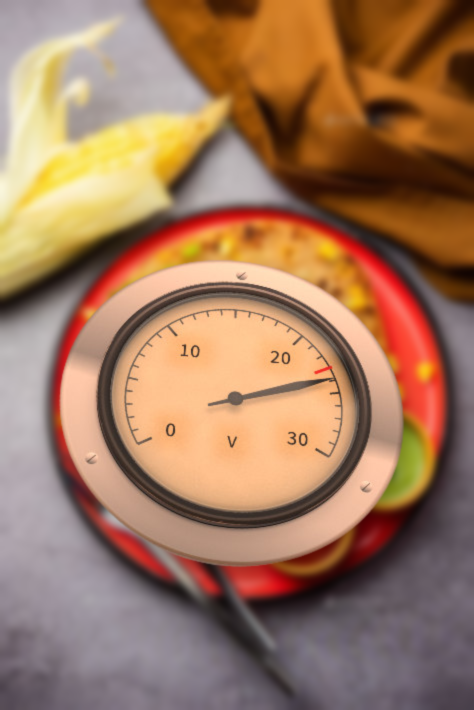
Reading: value=24 unit=V
